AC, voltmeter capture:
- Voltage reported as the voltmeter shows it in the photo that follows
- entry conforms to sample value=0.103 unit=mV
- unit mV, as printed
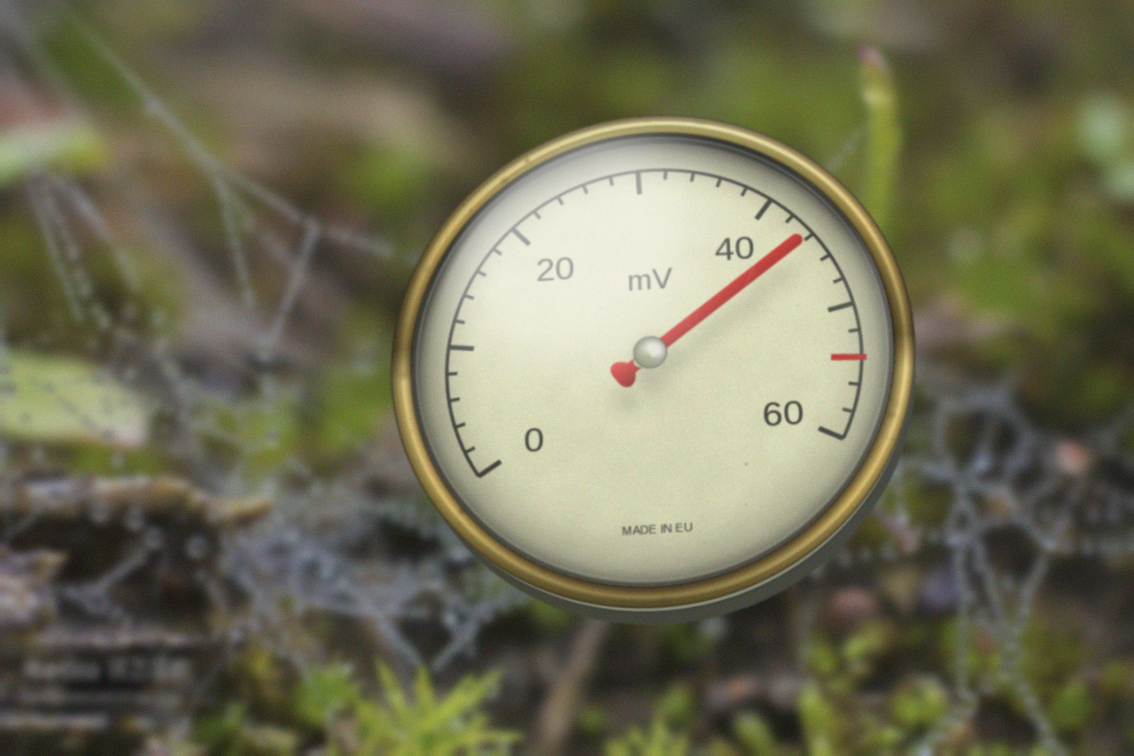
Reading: value=44 unit=mV
